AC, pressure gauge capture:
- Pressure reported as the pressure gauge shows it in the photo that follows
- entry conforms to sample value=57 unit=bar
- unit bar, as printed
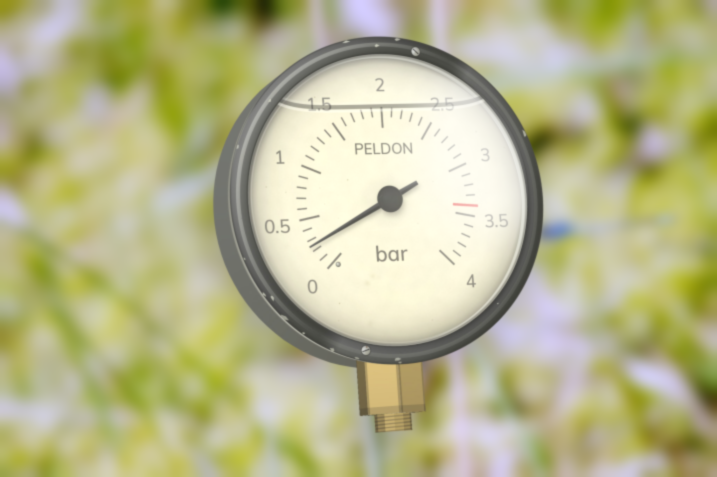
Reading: value=0.25 unit=bar
